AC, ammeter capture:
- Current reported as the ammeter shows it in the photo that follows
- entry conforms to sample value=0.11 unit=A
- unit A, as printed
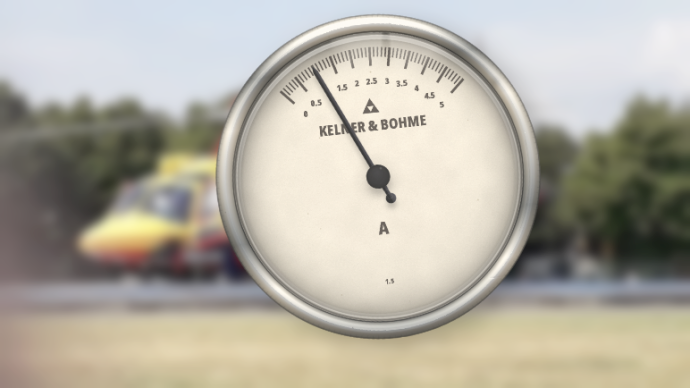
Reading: value=1 unit=A
